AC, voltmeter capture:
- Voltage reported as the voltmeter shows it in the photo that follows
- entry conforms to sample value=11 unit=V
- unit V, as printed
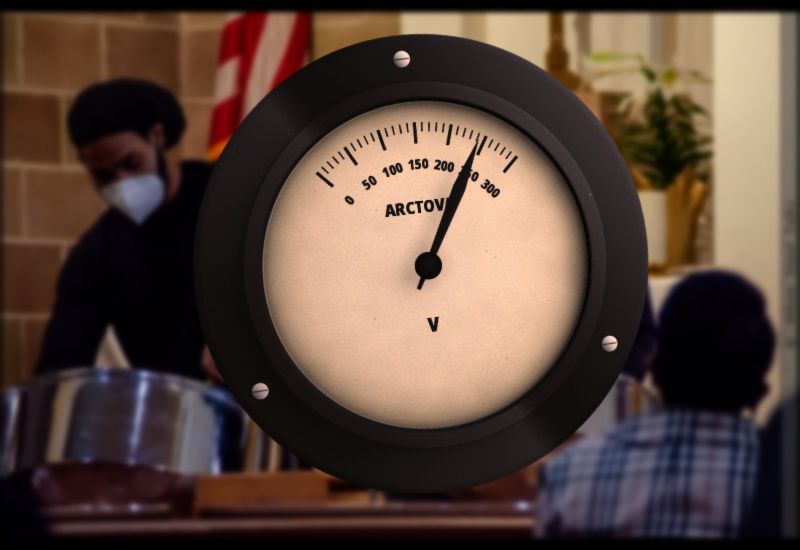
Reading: value=240 unit=V
